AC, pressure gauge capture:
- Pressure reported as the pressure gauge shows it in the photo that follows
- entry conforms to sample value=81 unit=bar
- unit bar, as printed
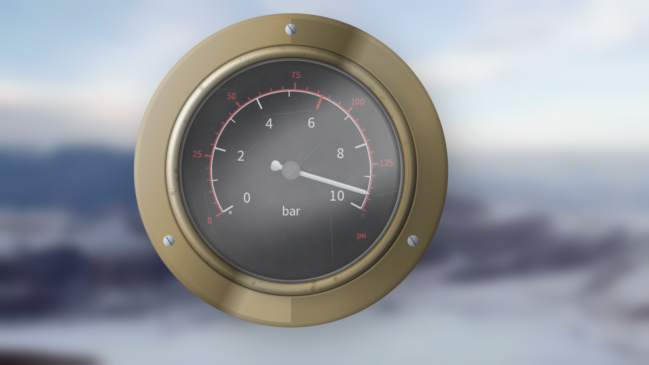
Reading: value=9.5 unit=bar
